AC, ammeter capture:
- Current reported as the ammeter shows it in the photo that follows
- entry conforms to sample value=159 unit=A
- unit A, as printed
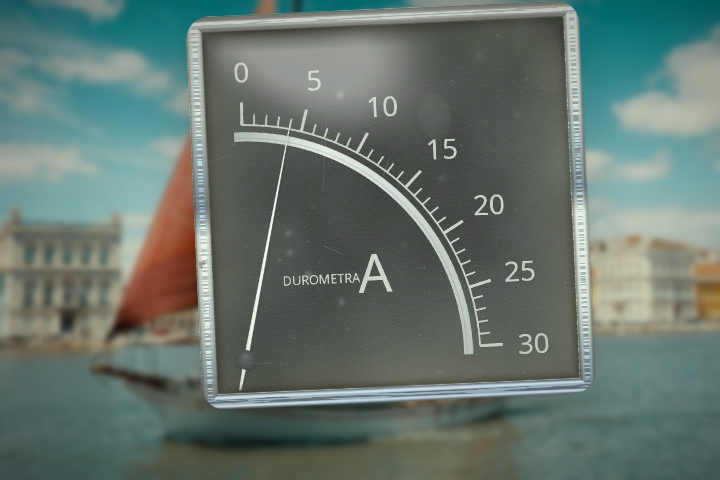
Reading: value=4 unit=A
